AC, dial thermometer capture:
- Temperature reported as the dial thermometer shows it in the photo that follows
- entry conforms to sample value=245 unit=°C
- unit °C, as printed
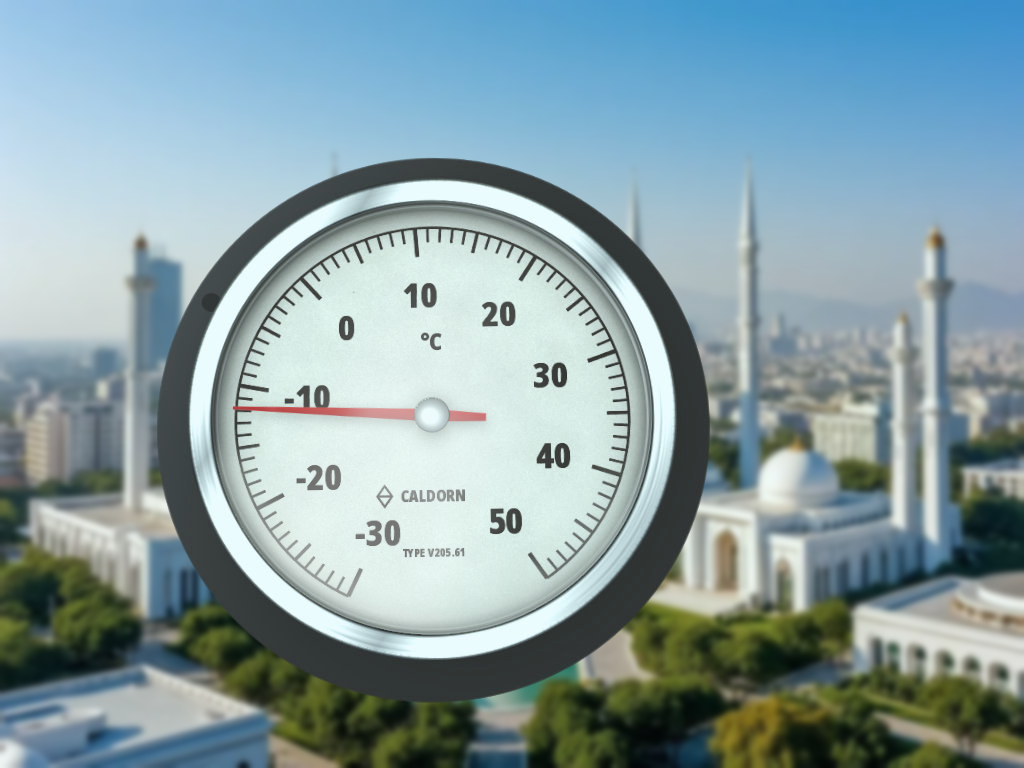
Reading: value=-12 unit=°C
